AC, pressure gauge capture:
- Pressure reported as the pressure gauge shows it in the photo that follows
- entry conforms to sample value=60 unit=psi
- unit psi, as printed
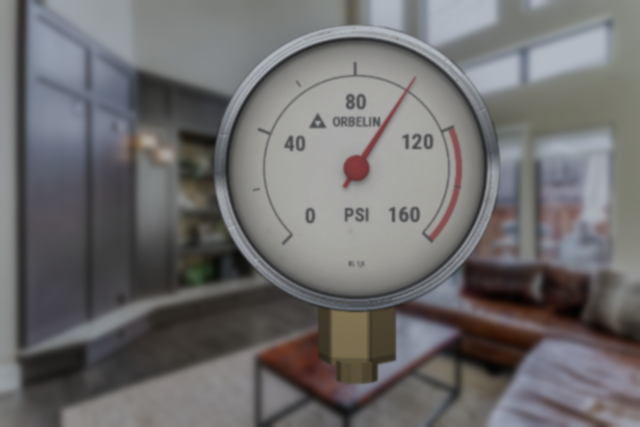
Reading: value=100 unit=psi
